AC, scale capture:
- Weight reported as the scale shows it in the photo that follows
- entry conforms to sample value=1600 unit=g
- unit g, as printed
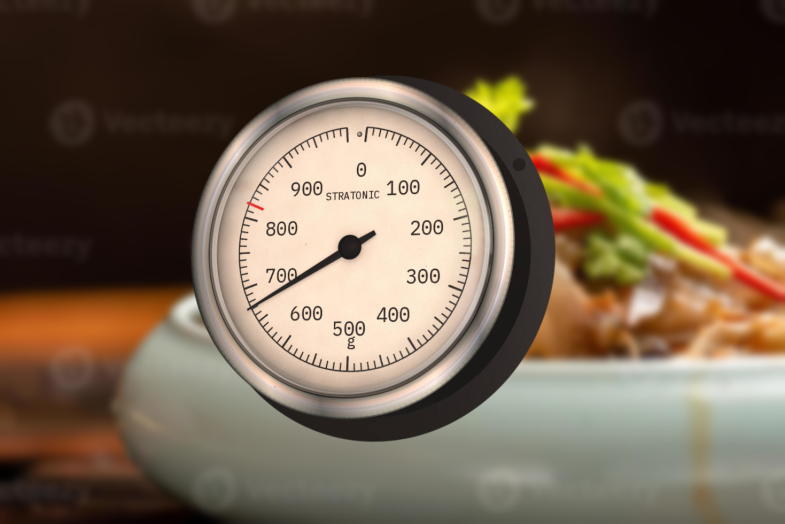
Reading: value=670 unit=g
